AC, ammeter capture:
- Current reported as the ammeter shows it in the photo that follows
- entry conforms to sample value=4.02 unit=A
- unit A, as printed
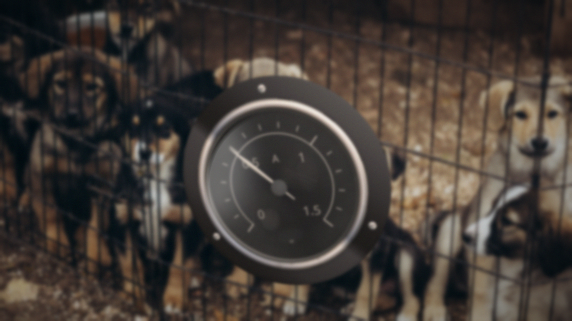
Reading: value=0.5 unit=A
